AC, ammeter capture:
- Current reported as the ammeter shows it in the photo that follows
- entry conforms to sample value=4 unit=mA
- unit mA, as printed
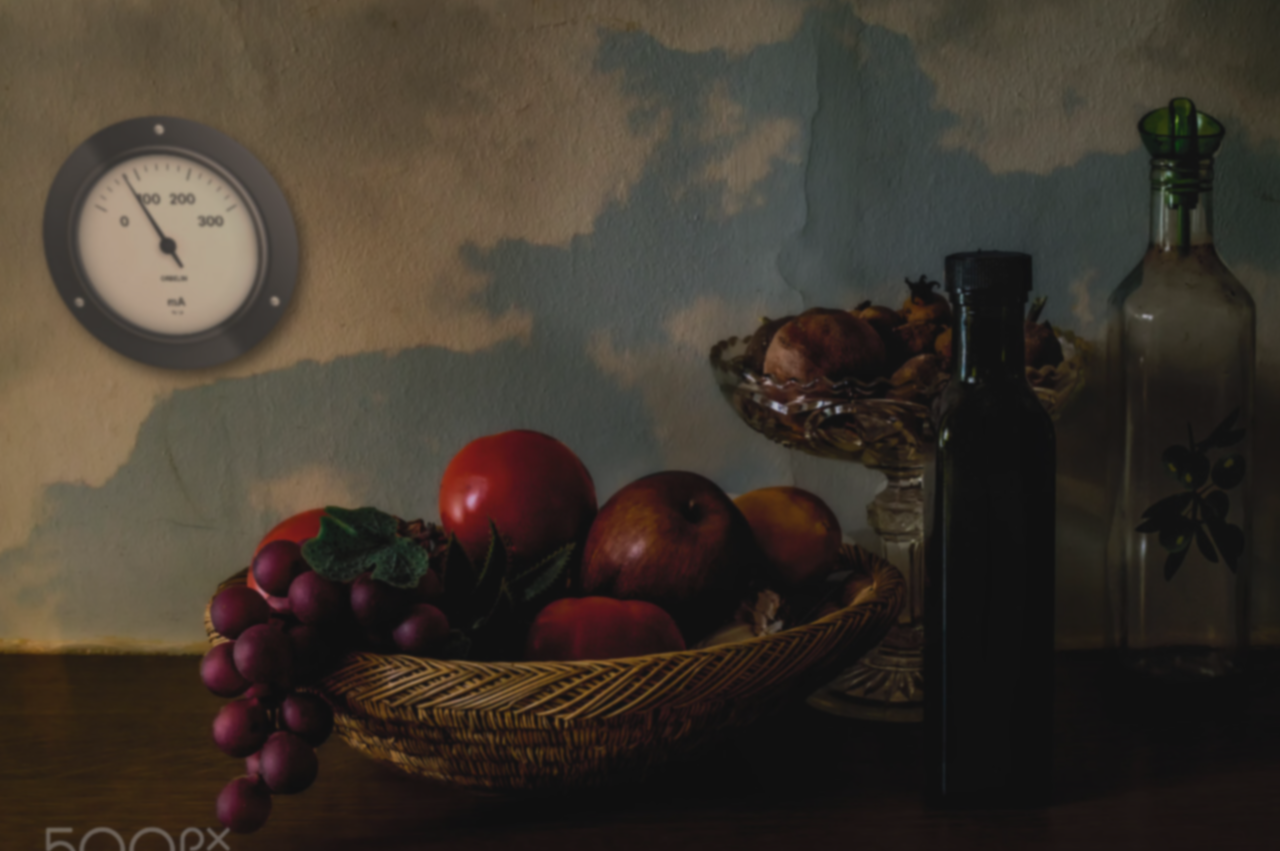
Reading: value=80 unit=mA
